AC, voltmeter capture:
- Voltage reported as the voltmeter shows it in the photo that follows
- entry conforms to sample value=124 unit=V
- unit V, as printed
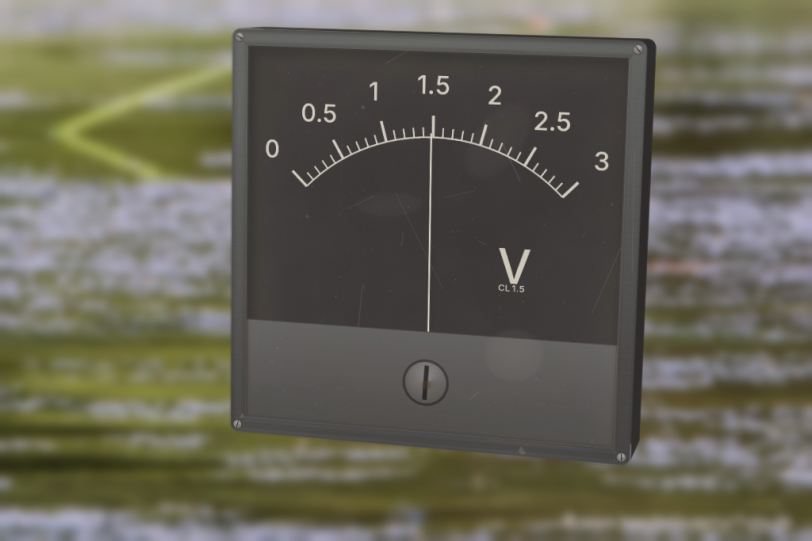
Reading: value=1.5 unit=V
